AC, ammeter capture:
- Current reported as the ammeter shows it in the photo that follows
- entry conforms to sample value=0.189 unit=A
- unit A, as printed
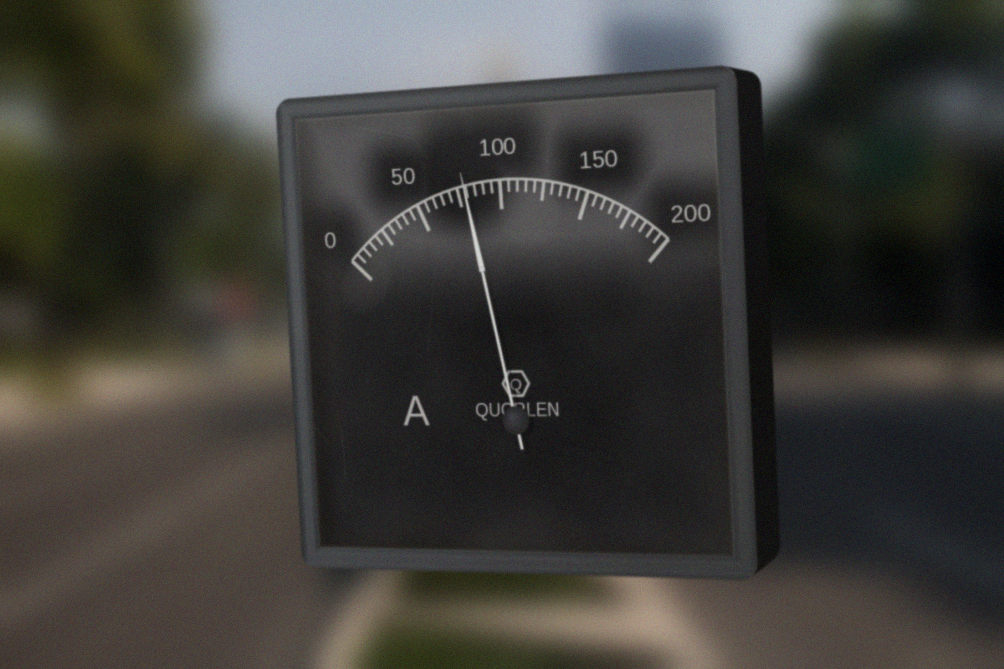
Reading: value=80 unit=A
